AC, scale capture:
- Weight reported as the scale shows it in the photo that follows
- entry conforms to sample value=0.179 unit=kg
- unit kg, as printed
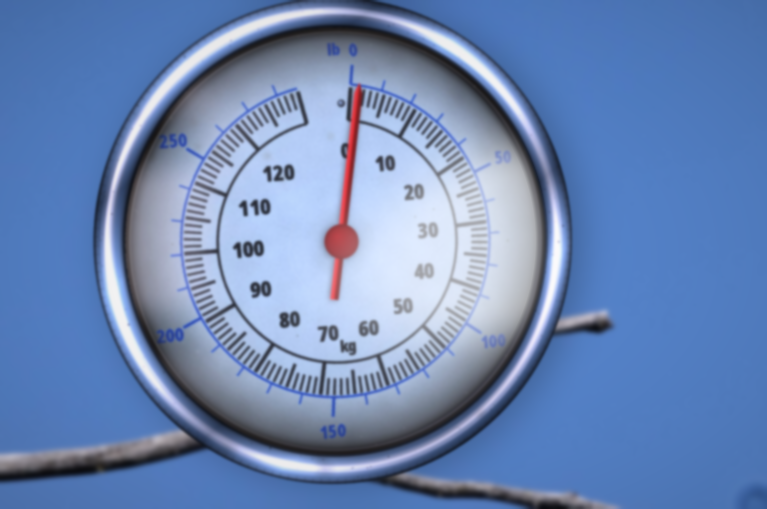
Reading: value=1 unit=kg
